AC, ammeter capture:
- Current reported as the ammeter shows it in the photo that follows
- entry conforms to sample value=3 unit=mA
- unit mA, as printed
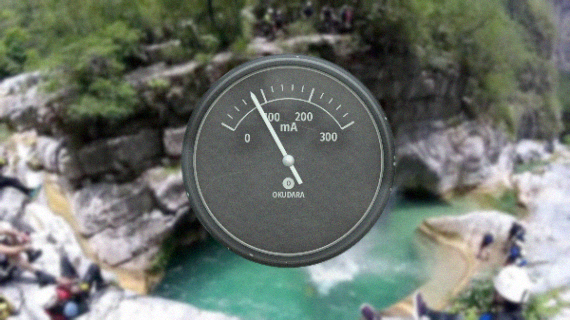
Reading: value=80 unit=mA
